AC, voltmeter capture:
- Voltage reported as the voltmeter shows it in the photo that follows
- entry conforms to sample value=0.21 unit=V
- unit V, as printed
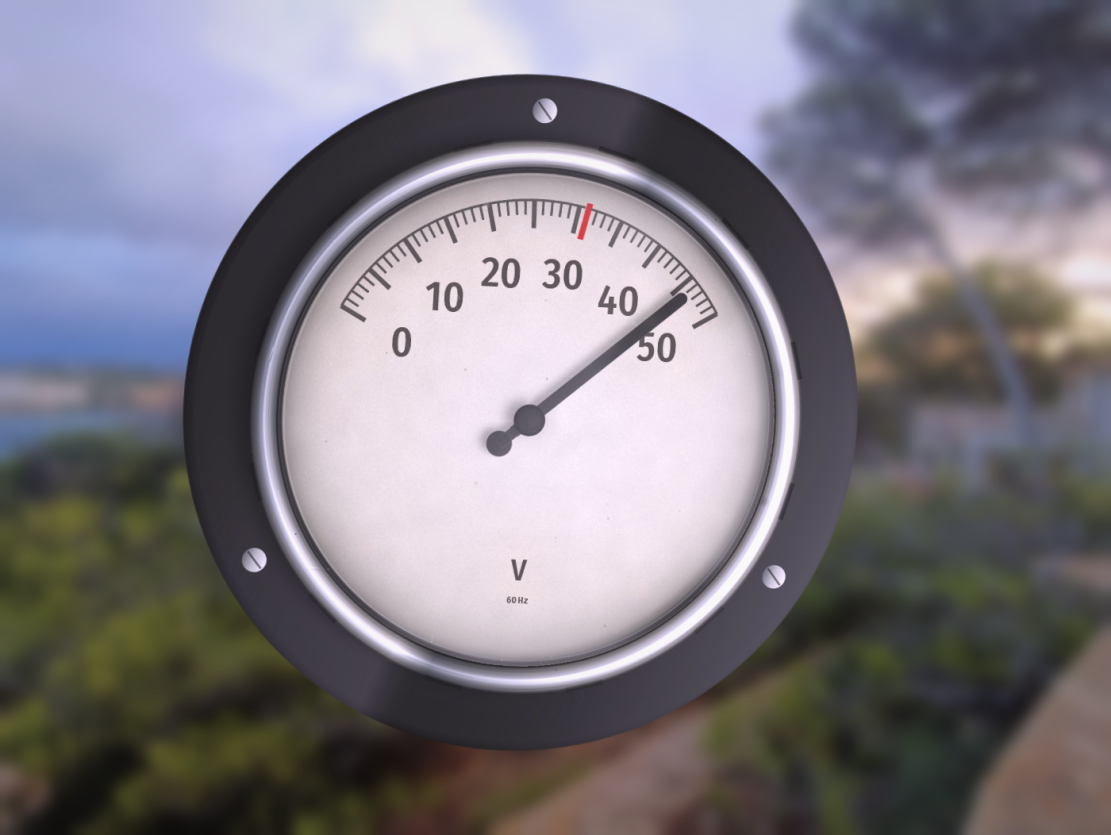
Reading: value=46 unit=V
